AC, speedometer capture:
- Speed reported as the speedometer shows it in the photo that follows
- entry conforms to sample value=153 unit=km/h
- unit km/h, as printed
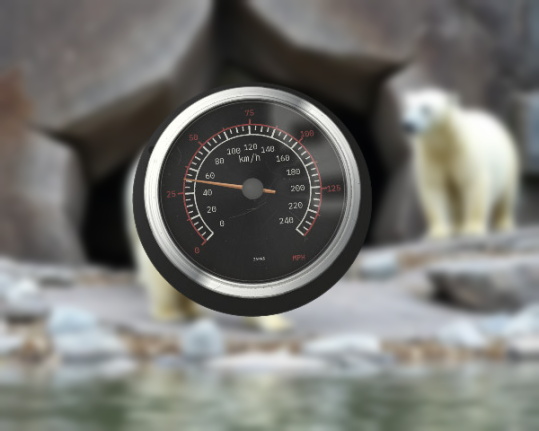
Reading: value=50 unit=km/h
